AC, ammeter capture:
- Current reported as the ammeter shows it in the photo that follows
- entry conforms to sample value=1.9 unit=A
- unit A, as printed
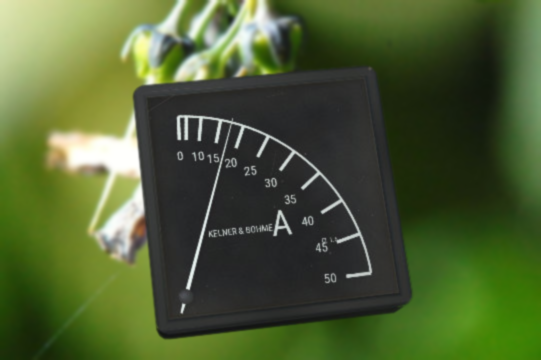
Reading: value=17.5 unit=A
